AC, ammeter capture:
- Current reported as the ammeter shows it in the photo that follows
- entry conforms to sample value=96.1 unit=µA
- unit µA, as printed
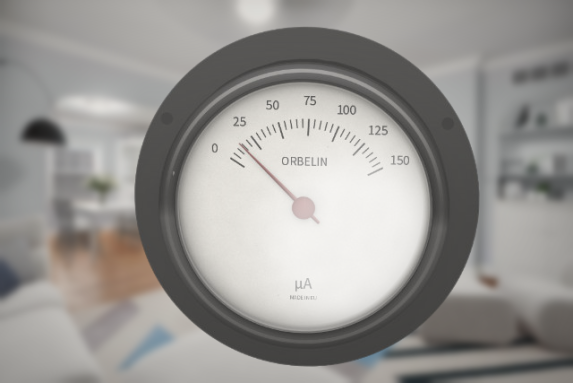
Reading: value=15 unit=µA
